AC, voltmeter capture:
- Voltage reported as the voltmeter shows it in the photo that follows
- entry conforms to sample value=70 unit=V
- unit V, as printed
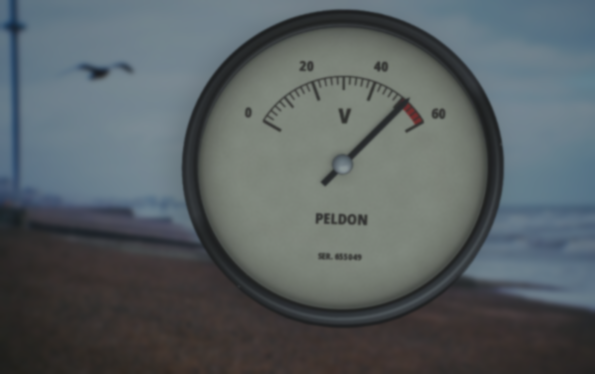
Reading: value=52 unit=V
